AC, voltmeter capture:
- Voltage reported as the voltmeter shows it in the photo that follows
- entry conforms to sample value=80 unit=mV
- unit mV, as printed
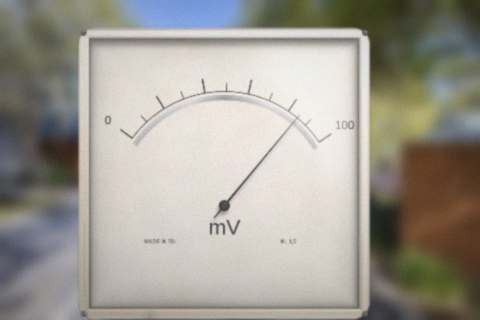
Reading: value=85 unit=mV
